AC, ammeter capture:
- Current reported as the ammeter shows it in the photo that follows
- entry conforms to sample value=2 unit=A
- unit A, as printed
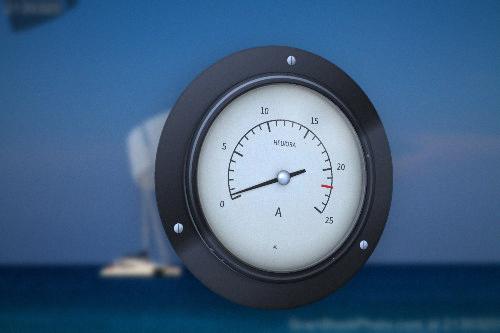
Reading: value=0.5 unit=A
